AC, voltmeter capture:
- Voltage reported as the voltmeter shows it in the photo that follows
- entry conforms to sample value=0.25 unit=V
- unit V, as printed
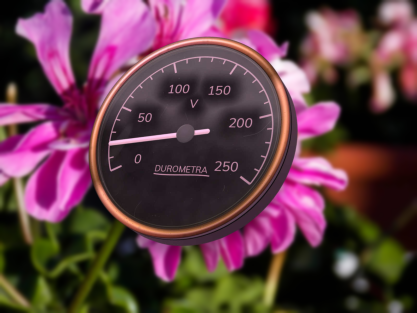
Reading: value=20 unit=V
